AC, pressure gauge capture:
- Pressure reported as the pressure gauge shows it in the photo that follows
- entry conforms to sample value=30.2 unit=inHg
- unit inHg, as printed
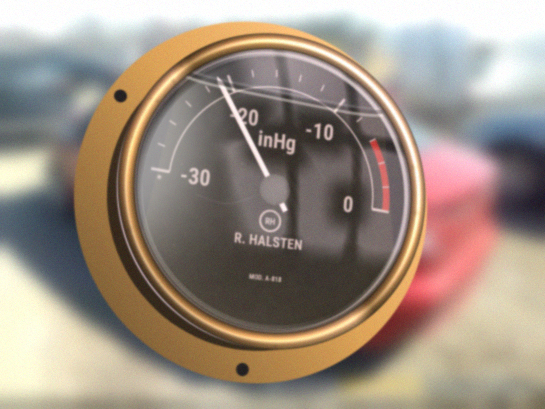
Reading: value=-21 unit=inHg
